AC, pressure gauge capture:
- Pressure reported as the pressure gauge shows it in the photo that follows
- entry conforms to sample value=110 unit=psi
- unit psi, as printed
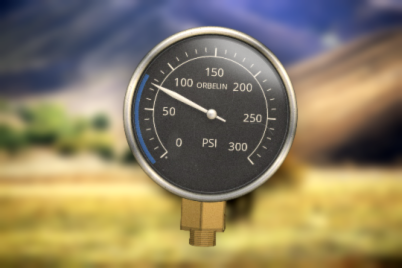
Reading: value=75 unit=psi
